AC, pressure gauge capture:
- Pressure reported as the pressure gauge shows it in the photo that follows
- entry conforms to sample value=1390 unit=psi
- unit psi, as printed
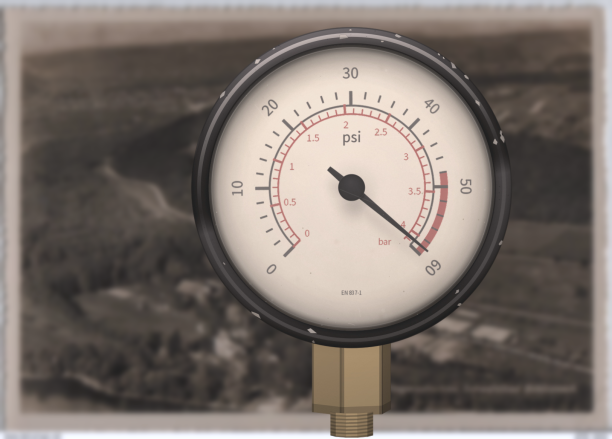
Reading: value=59 unit=psi
